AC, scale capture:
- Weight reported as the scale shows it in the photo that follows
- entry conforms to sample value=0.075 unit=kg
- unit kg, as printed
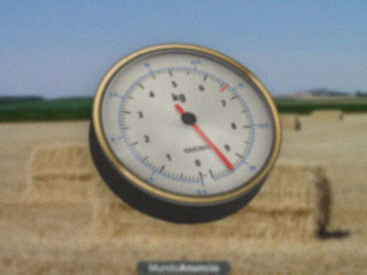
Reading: value=9.5 unit=kg
